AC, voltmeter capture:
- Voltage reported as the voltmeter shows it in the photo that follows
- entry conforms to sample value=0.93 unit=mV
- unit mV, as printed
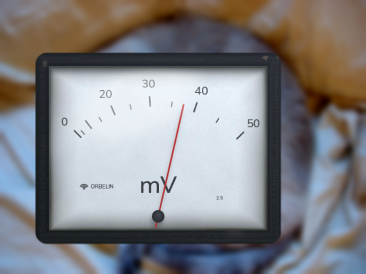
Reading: value=37.5 unit=mV
